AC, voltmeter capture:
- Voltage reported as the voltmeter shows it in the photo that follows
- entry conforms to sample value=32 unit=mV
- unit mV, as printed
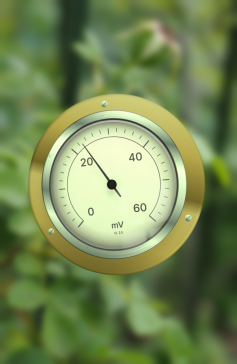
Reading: value=23 unit=mV
